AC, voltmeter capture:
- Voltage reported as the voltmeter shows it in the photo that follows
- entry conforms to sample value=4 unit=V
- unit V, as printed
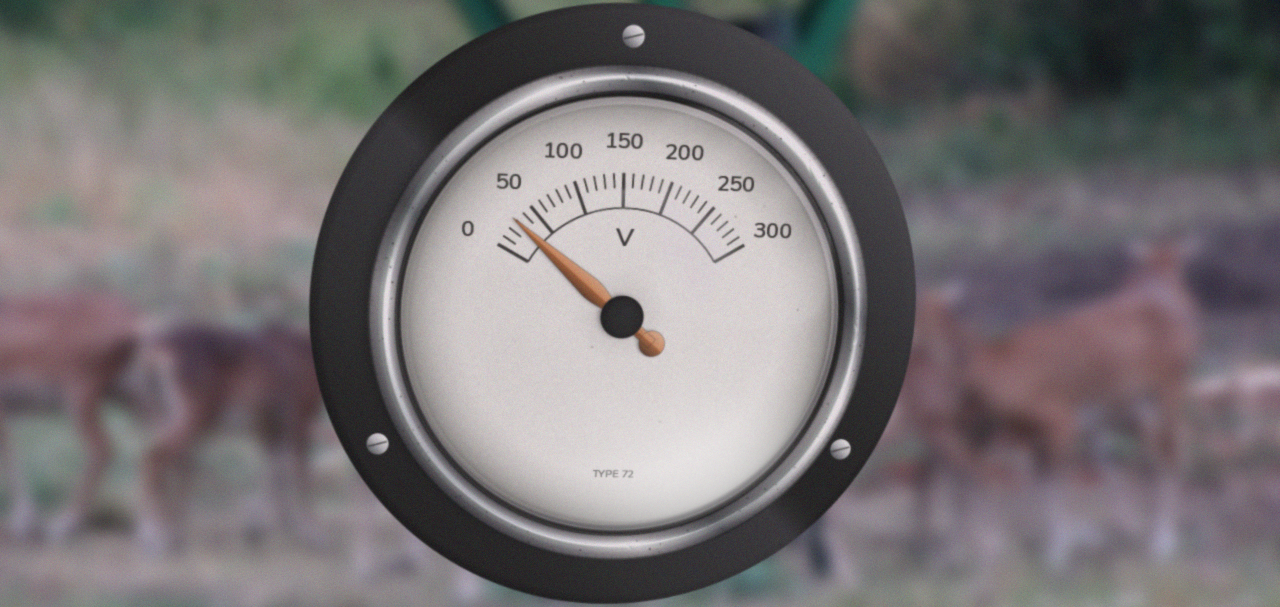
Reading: value=30 unit=V
